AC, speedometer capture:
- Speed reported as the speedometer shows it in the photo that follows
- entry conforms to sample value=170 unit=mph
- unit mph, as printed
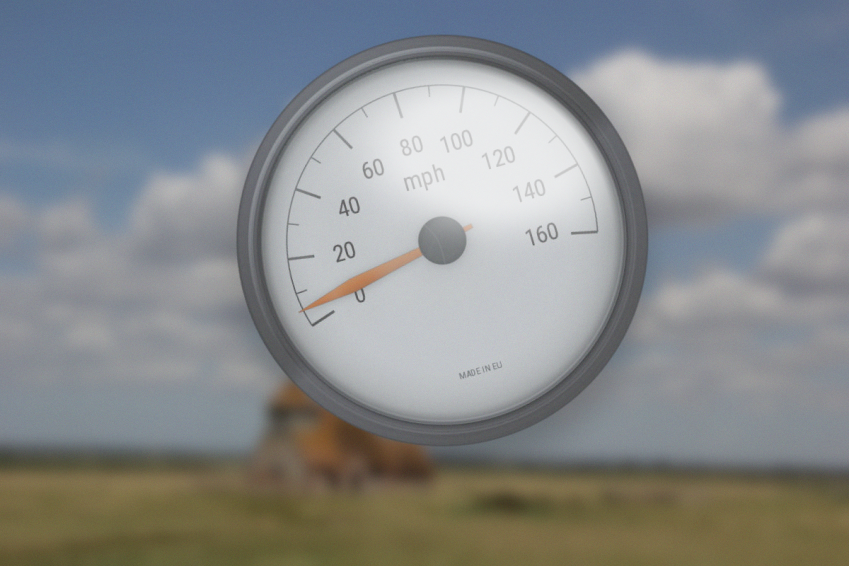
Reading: value=5 unit=mph
